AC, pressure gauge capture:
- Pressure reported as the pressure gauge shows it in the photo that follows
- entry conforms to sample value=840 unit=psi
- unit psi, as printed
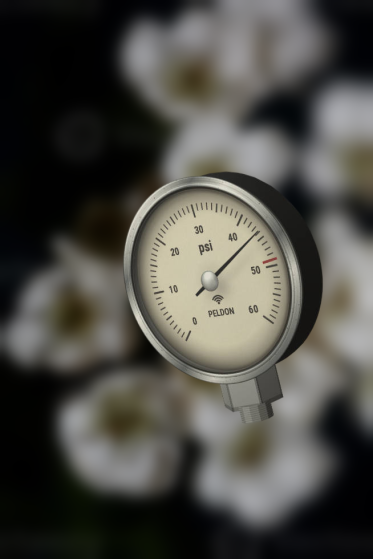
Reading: value=44 unit=psi
